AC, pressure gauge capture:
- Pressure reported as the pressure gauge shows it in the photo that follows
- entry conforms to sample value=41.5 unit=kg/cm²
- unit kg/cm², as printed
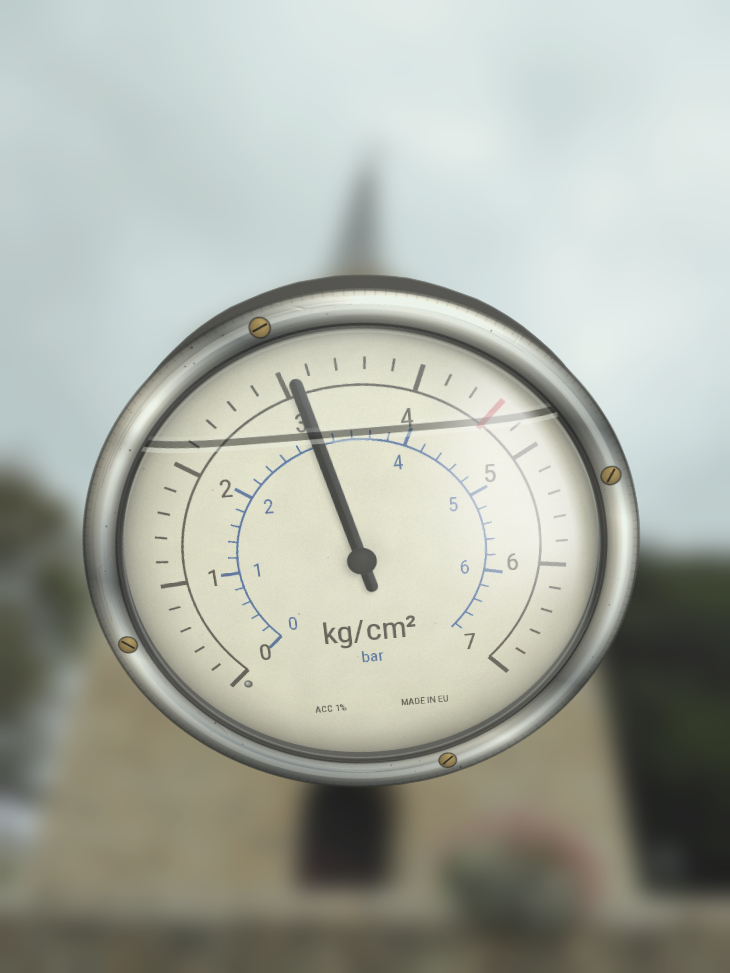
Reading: value=3.1 unit=kg/cm²
